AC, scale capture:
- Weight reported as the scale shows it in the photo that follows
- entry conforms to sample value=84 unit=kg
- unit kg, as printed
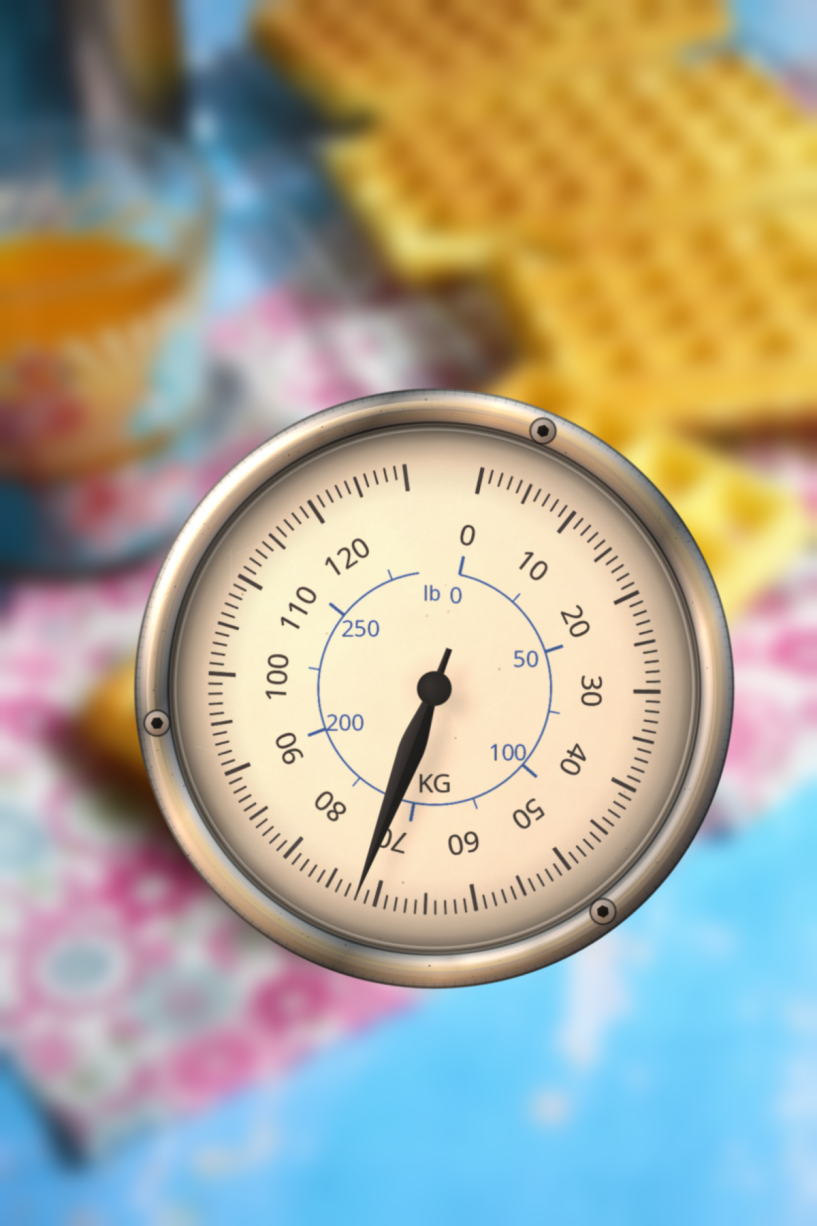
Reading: value=72 unit=kg
